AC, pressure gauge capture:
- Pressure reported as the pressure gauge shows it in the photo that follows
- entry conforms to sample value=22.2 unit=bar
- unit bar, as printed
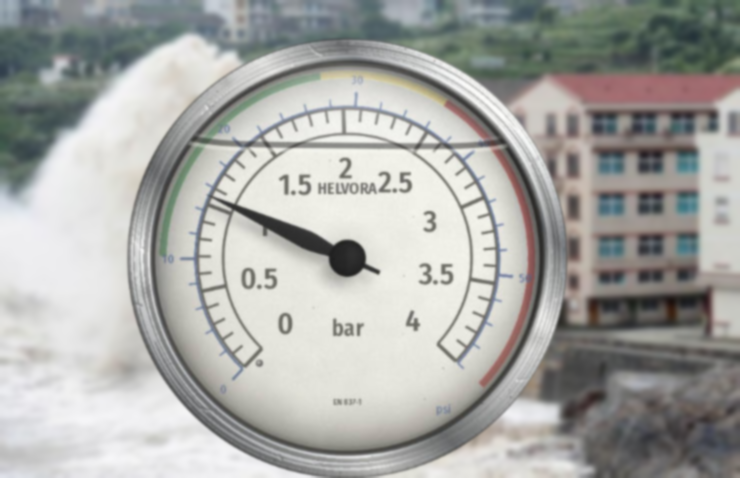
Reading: value=1.05 unit=bar
